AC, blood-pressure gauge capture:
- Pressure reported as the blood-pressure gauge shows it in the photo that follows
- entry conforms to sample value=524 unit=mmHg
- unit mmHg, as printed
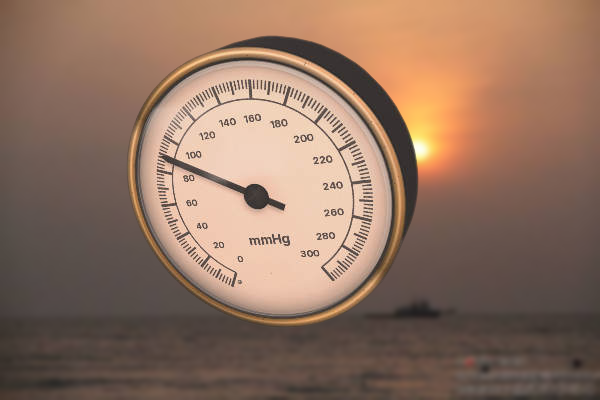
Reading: value=90 unit=mmHg
